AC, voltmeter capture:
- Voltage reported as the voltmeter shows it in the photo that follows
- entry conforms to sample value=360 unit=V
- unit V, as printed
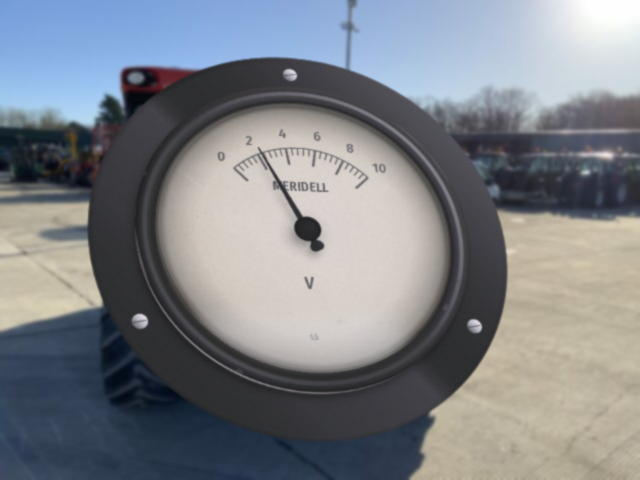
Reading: value=2 unit=V
